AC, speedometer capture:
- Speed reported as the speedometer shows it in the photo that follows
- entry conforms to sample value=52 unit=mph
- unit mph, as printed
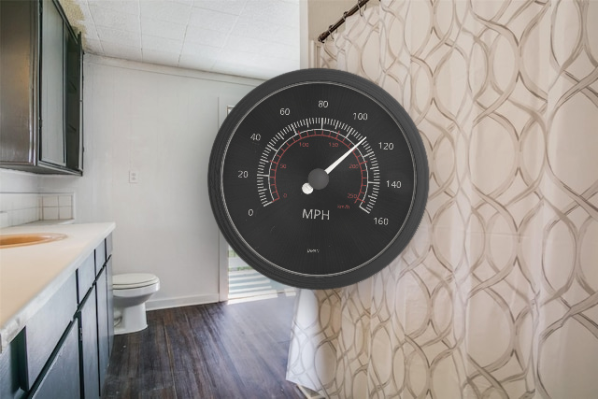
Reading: value=110 unit=mph
